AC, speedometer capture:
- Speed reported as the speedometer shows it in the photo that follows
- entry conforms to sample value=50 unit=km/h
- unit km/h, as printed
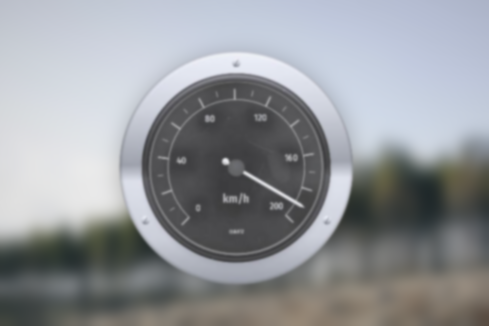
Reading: value=190 unit=km/h
